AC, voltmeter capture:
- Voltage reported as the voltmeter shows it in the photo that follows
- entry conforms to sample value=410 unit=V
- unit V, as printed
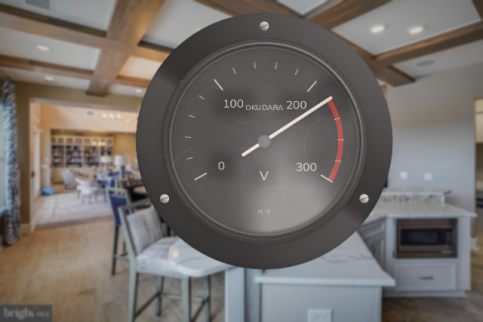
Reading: value=220 unit=V
